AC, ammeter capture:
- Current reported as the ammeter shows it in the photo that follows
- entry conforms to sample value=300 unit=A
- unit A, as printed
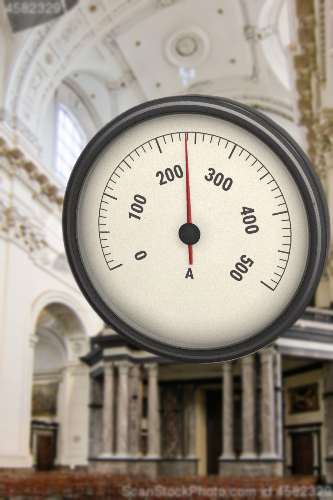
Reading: value=240 unit=A
